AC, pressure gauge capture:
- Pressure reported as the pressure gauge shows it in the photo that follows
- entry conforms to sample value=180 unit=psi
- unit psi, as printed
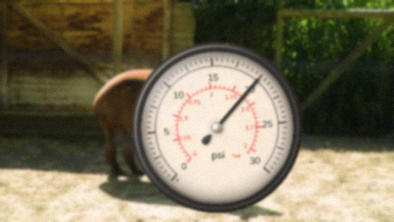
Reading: value=20 unit=psi
